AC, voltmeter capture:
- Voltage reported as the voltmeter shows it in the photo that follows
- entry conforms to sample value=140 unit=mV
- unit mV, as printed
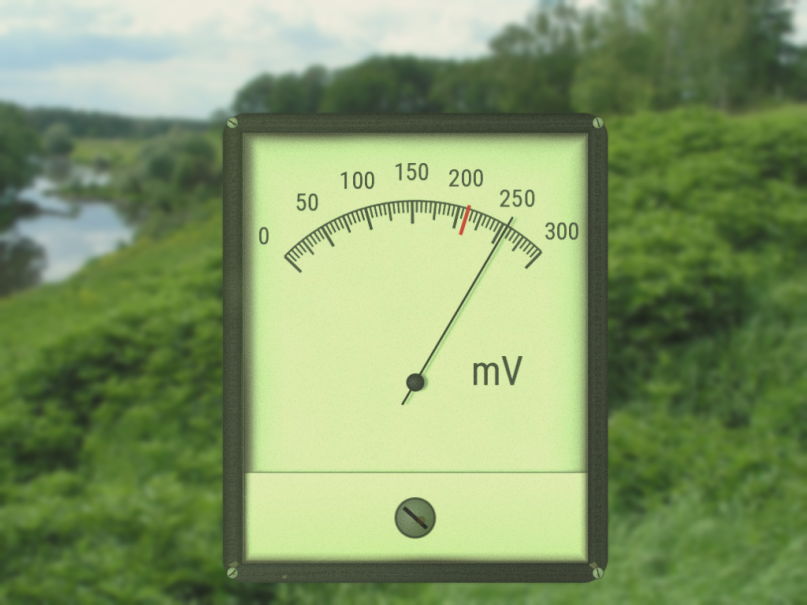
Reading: value=255 unit=mV
